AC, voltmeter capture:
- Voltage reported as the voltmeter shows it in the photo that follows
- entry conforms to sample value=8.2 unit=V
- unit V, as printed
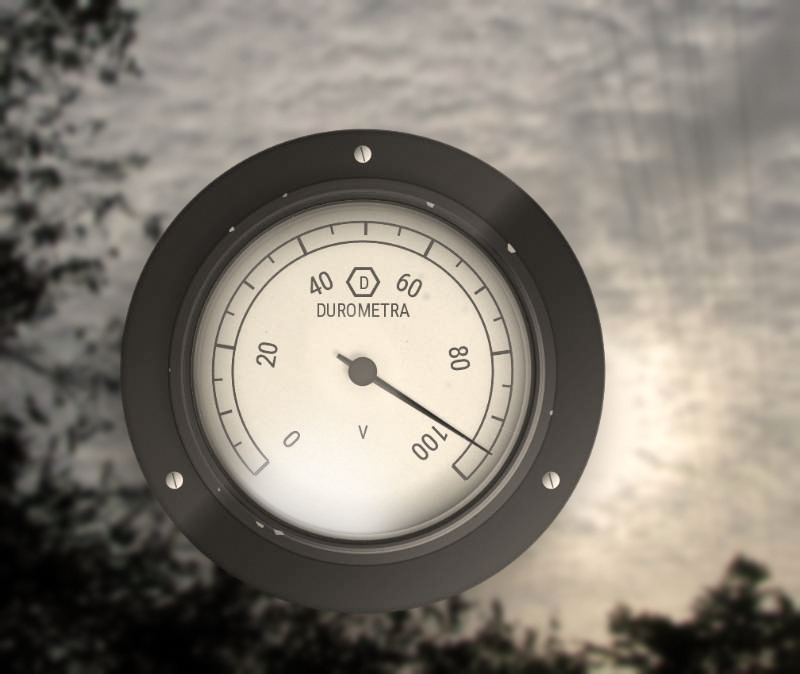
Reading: value=95 unit=V
